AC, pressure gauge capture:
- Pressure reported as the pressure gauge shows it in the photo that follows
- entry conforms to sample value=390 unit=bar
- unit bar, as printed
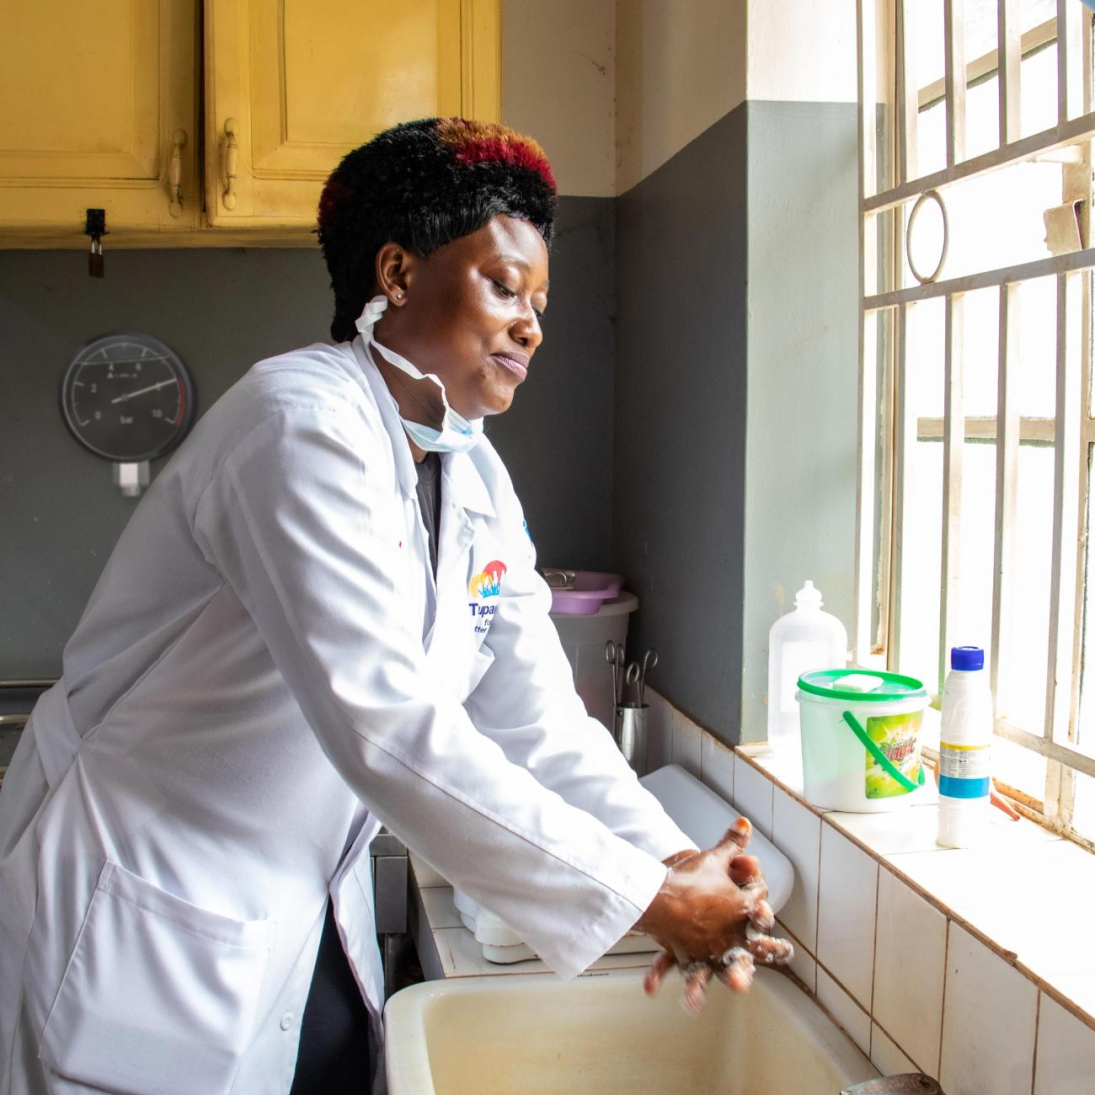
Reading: value=8 unit=bar
